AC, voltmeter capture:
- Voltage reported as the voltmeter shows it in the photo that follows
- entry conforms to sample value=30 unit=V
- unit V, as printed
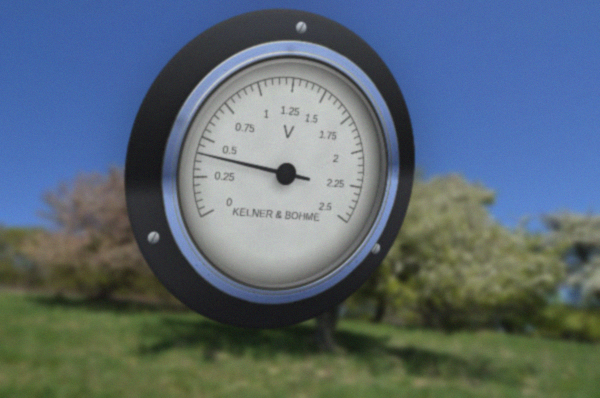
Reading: value=0.4 unit=V
